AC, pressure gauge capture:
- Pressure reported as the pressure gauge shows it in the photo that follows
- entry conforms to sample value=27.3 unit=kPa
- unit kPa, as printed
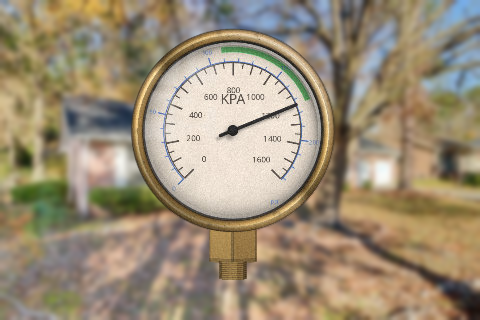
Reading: value=1200 unit=kPa
